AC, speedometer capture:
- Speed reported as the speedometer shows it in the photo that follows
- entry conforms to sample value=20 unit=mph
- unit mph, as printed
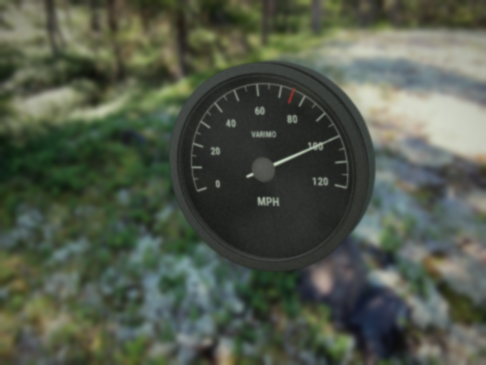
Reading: value=100 unit=mph
